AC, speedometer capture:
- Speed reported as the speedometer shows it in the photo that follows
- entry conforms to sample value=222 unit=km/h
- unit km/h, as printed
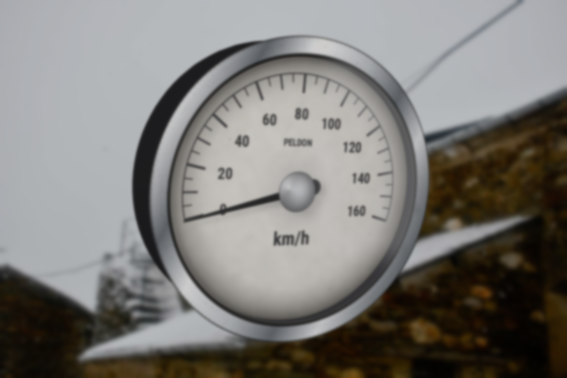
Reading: value=0 unit=km/h
